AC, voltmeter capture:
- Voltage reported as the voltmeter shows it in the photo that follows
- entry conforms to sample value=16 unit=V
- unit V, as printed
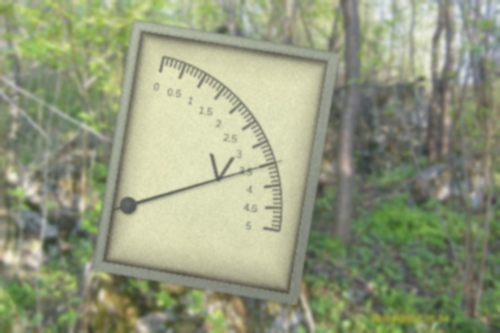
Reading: value=3.5 unit=V
